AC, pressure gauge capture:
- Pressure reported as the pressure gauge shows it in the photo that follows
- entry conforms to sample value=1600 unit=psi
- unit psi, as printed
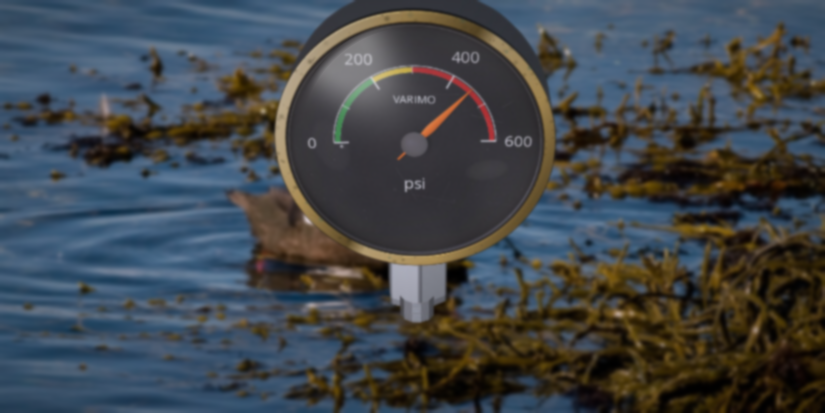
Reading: value=450 unit=psi
